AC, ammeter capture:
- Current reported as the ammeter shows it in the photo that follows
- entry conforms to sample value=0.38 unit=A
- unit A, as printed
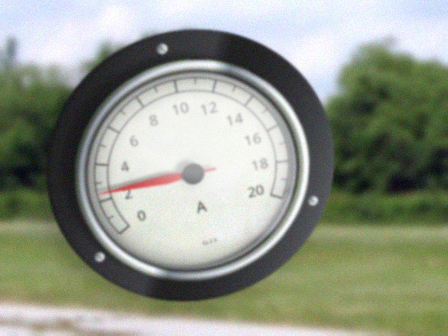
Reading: value=2.5 unit=A
